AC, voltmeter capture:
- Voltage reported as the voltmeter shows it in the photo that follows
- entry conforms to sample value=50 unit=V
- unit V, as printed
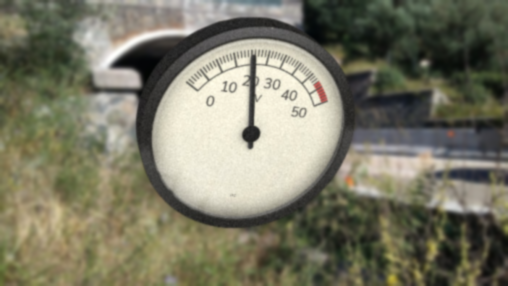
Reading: value=20 unit=V
